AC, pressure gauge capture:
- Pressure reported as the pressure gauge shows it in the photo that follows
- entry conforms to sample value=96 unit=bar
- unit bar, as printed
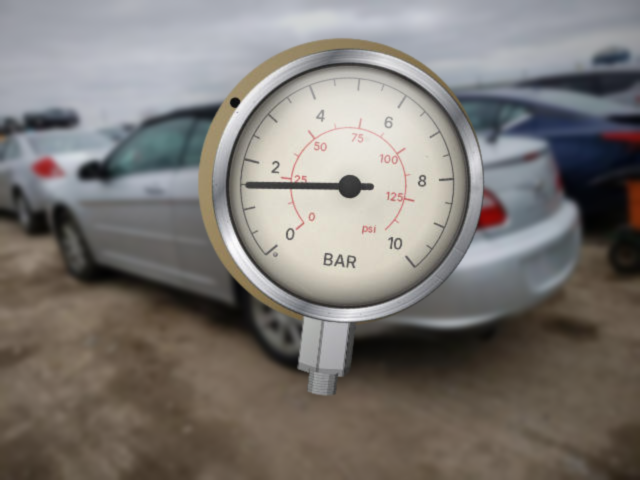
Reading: value=1.5 unit=bar
